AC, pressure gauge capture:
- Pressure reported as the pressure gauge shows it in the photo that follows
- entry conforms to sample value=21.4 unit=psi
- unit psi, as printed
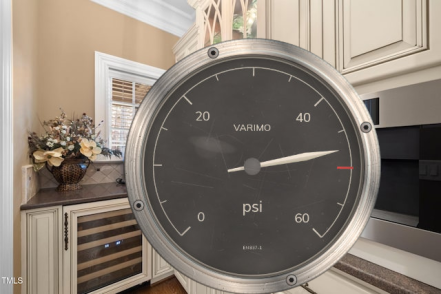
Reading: value=47.5 unit=psi
